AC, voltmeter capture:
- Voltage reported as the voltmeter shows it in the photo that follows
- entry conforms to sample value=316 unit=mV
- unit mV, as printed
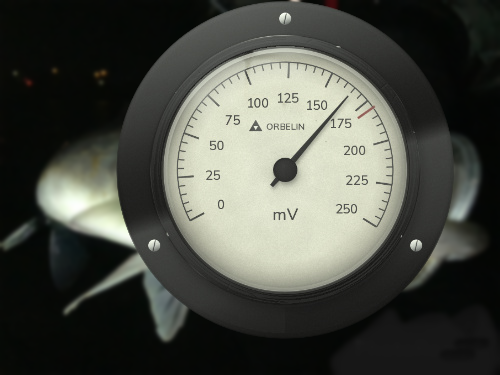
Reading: value=165 unit=mV
